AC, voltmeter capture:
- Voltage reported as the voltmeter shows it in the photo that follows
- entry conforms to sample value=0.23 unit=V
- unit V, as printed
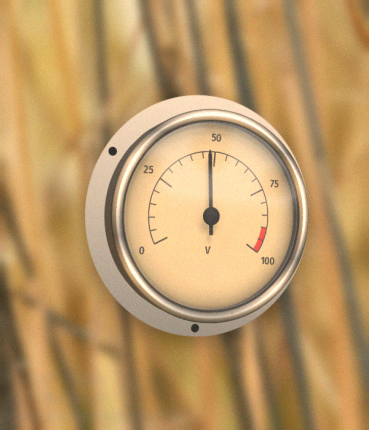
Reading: value=47.5 unit=V
